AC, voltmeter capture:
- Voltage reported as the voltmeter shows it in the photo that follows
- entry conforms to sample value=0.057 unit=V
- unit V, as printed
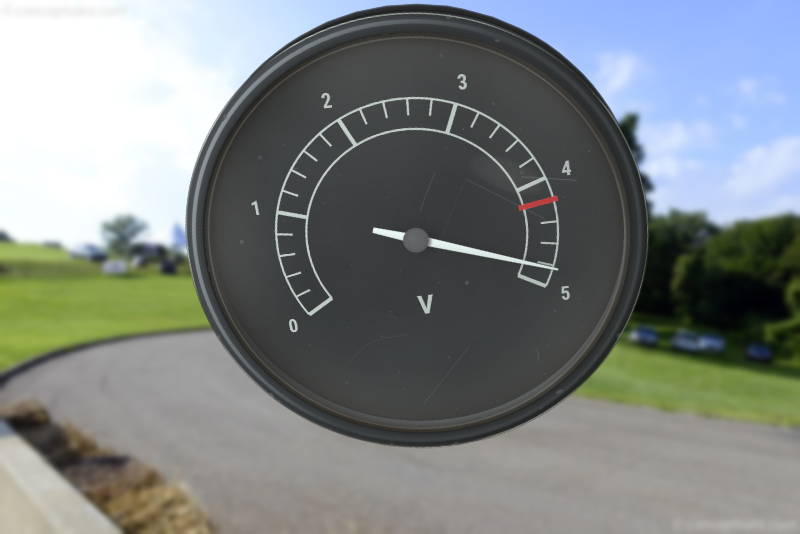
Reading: value=4.8 unit=V
